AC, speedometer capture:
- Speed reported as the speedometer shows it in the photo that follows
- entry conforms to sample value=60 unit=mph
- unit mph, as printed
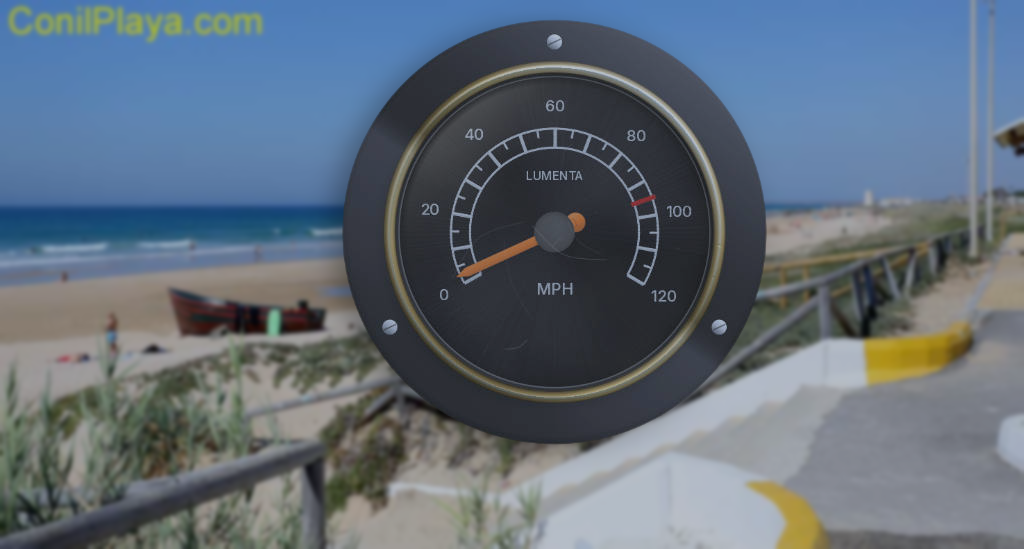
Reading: value=2.5 unit=mph
